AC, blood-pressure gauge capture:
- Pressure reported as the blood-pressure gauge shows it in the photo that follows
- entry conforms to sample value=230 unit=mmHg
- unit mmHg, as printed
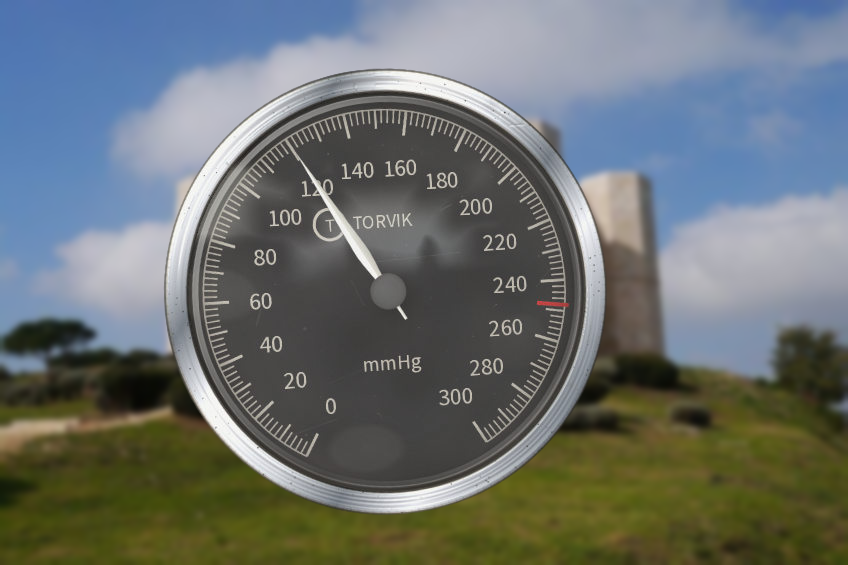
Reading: value=120 unit=mmHg
